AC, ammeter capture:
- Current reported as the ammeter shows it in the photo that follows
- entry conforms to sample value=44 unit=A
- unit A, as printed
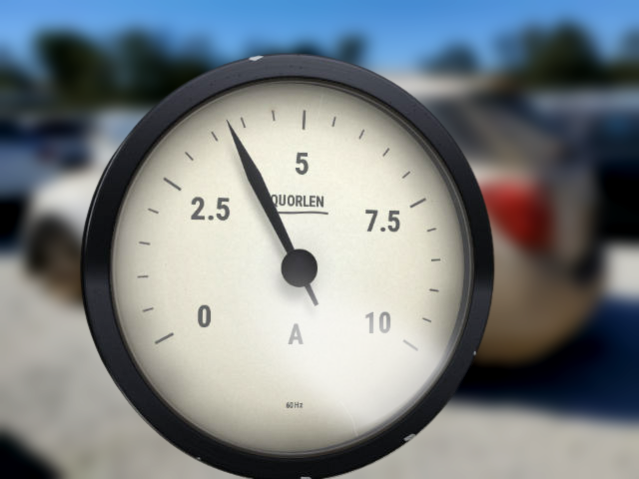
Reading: value=3.75 unit=A
